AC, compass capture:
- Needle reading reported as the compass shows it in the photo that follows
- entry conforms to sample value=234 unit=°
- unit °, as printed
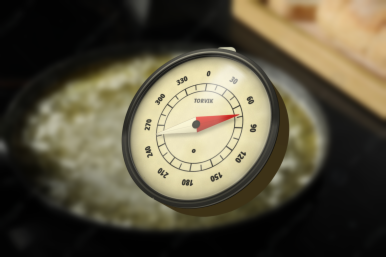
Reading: value=75 unit=°
